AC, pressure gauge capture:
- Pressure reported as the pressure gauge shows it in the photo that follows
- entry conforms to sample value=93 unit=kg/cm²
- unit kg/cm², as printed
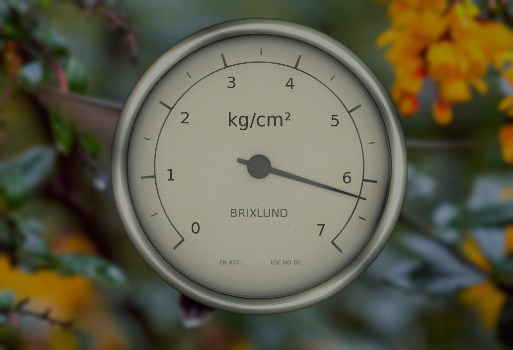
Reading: value=6.25 unit=kg/cm²
